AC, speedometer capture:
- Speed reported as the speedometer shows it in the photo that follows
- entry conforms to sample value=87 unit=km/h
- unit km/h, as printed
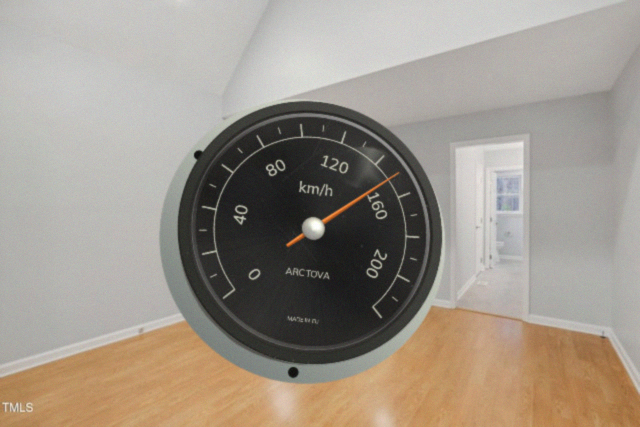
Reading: value=150 unit=km/h
